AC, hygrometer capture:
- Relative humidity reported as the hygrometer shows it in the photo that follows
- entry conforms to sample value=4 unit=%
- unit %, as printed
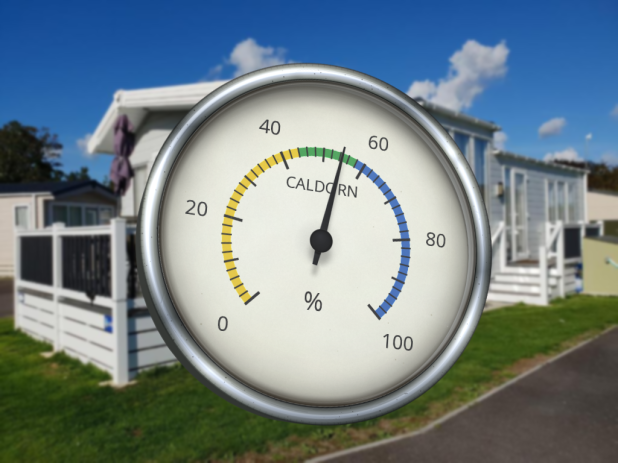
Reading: value=54 unit=%
